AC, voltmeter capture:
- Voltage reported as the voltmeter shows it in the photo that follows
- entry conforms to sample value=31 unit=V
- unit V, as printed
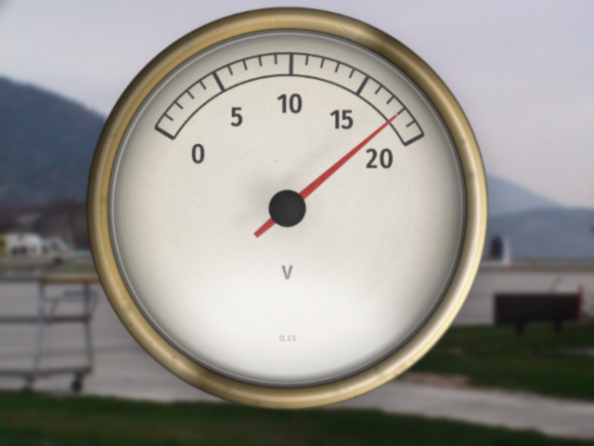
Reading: value=18 unit=V
